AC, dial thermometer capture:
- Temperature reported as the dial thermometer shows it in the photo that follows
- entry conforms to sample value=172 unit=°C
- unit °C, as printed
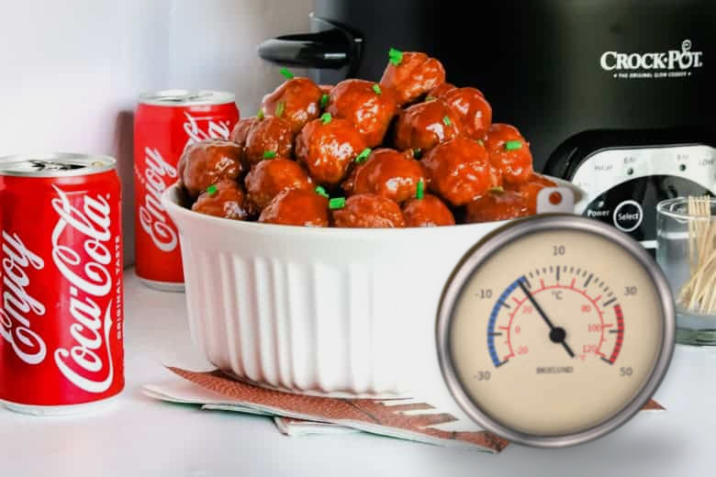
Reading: value=-2 unit=°C
